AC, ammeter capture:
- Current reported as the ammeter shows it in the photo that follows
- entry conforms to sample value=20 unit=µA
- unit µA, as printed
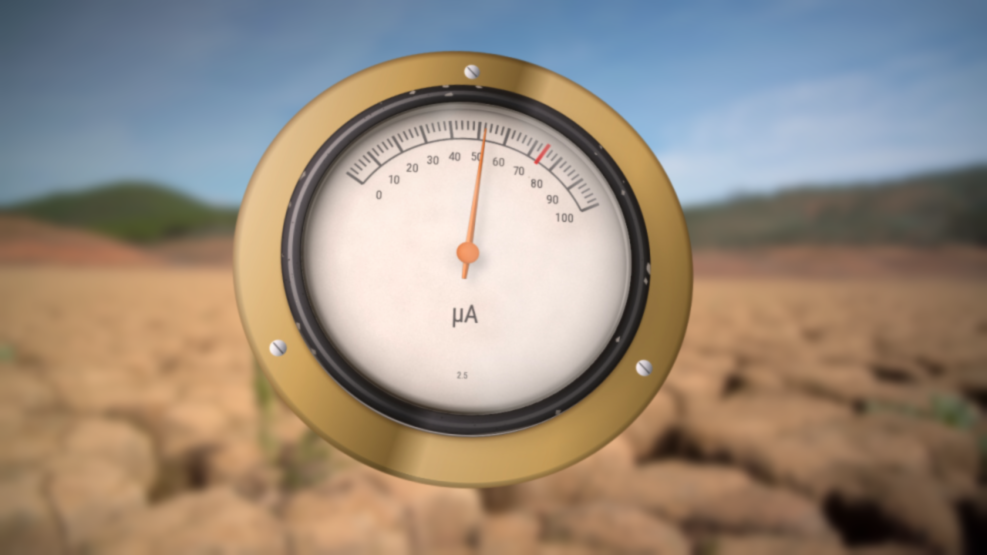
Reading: value=52 unit=µA
